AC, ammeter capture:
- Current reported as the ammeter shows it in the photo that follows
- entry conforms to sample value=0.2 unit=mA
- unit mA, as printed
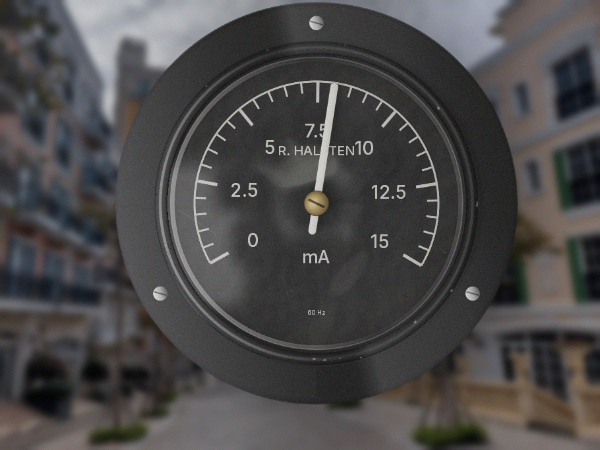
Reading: value=8 unit=mA
